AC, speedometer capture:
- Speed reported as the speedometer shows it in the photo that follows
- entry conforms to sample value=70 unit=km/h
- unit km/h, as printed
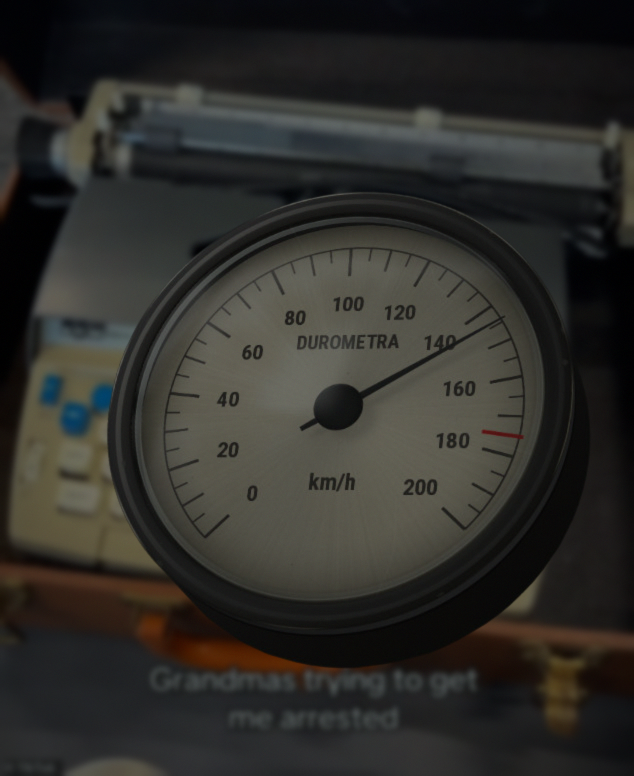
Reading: value=145 unit=km/h
